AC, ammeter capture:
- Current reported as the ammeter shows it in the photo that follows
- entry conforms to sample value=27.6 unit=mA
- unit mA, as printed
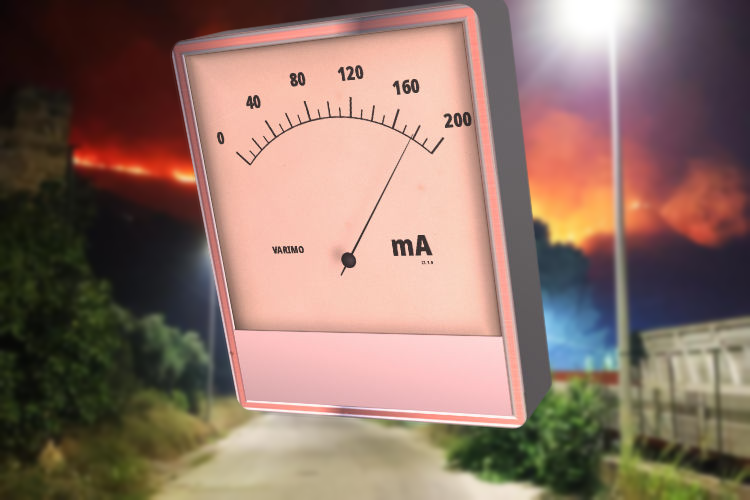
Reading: value=180 unit=mA
